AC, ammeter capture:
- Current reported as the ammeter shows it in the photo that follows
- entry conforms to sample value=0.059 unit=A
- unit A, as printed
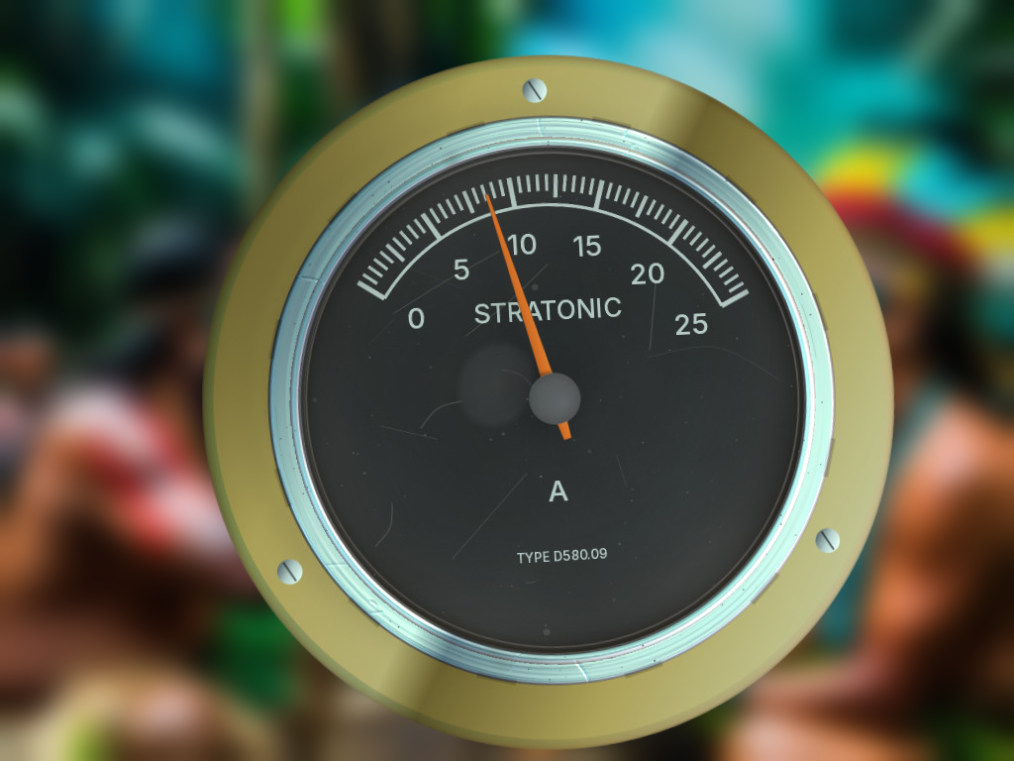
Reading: value=8.5 unit=A
